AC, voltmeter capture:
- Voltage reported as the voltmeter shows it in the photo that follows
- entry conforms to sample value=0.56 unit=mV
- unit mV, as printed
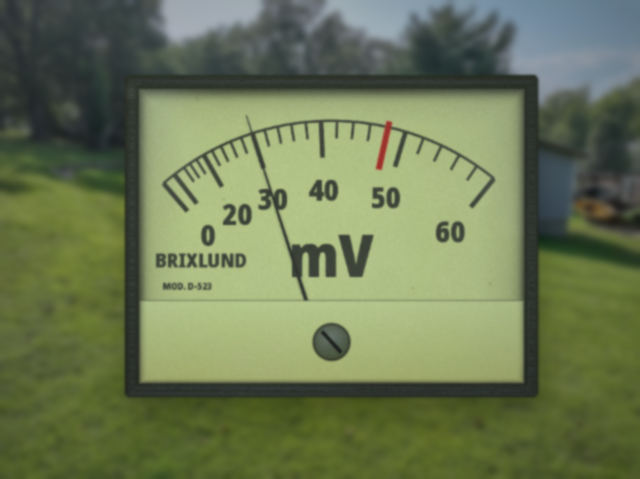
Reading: value=30 unit=mV
